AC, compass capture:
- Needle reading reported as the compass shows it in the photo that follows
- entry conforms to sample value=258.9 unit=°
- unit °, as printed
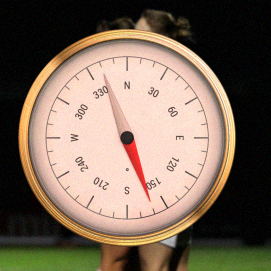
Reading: value=160 unit=°
